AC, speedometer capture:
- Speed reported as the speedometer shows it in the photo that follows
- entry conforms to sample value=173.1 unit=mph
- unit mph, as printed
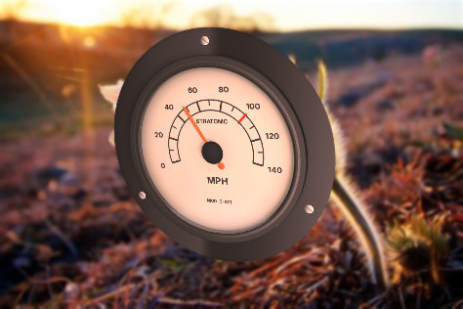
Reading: value=50 unit=mph
